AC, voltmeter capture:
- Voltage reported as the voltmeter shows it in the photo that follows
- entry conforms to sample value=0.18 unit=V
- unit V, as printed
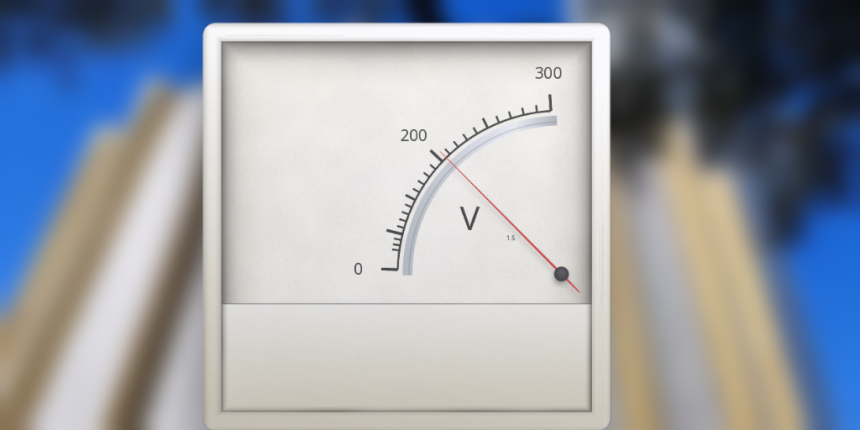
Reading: value=205 unit=V
